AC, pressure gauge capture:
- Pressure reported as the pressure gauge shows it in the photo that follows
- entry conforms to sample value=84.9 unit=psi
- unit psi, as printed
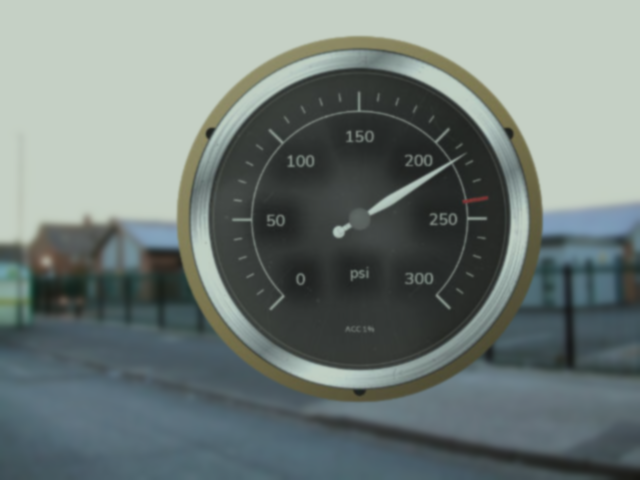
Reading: value=215 unit=psi
